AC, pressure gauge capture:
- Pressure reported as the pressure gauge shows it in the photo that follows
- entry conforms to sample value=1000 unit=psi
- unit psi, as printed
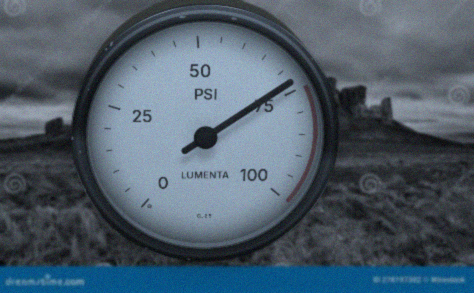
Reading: value=72.5 unit=psi
